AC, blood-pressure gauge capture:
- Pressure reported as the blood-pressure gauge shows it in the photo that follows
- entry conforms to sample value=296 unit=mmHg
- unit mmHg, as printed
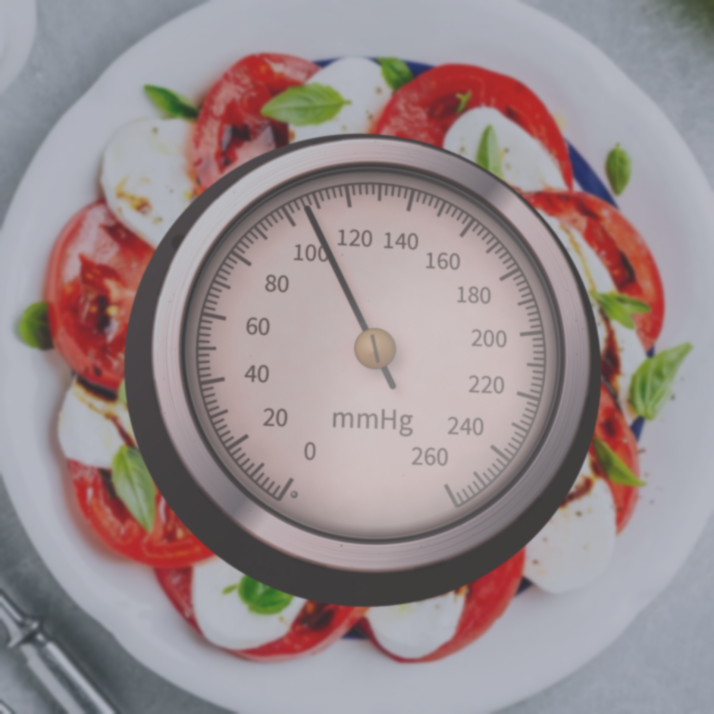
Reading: value=106 unit=mmHg
